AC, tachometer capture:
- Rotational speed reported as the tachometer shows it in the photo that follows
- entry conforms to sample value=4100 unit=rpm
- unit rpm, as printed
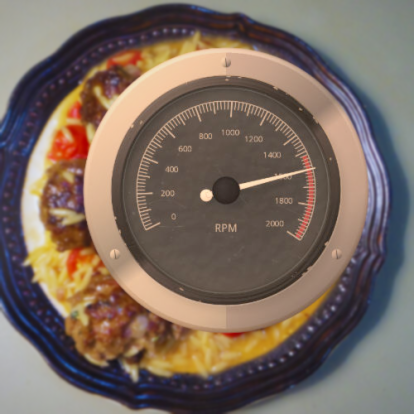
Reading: value=1600 unit=rpm
